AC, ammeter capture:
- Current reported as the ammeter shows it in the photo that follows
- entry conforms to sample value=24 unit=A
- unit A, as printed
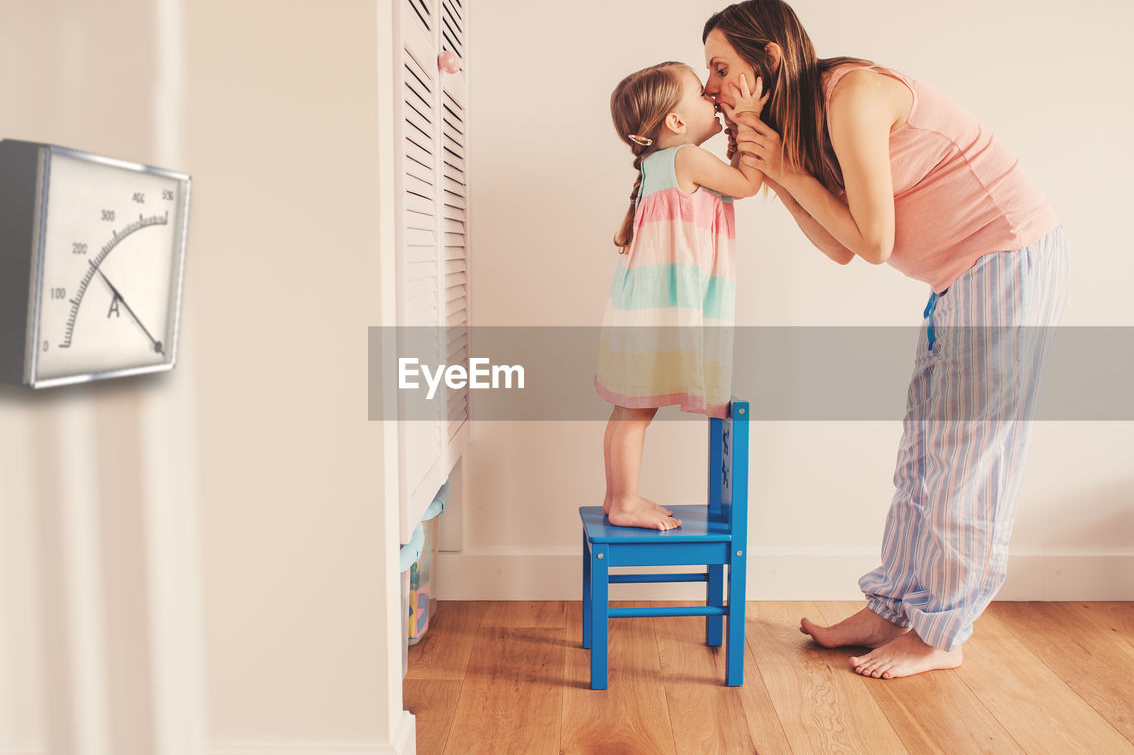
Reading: value=200 unit=A
